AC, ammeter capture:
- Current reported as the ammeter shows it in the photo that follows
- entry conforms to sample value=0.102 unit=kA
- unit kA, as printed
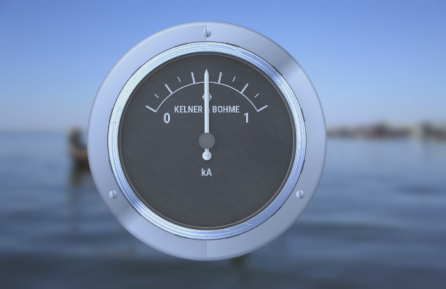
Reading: value=0.5 unit=kA
